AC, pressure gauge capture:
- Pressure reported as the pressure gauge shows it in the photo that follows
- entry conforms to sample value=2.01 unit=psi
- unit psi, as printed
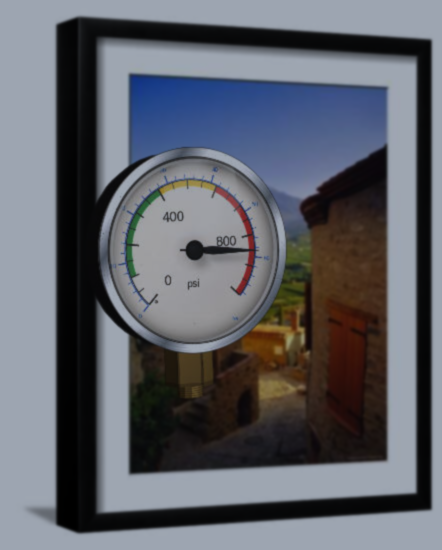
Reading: value=850 unit=psi
